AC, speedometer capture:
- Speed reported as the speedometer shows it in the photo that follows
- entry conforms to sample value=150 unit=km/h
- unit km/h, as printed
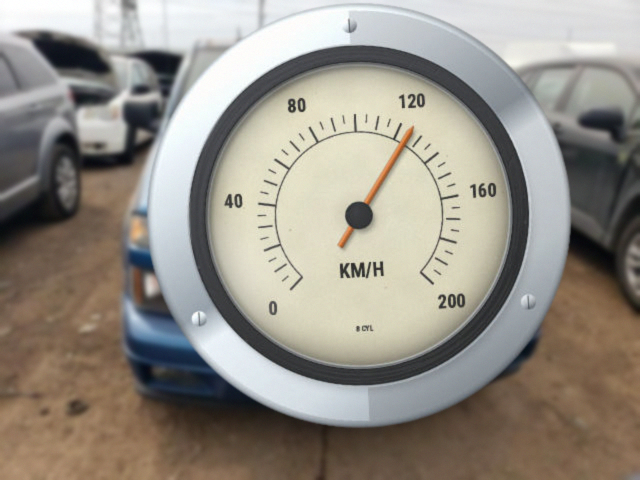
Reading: value=125 unit=km/h
